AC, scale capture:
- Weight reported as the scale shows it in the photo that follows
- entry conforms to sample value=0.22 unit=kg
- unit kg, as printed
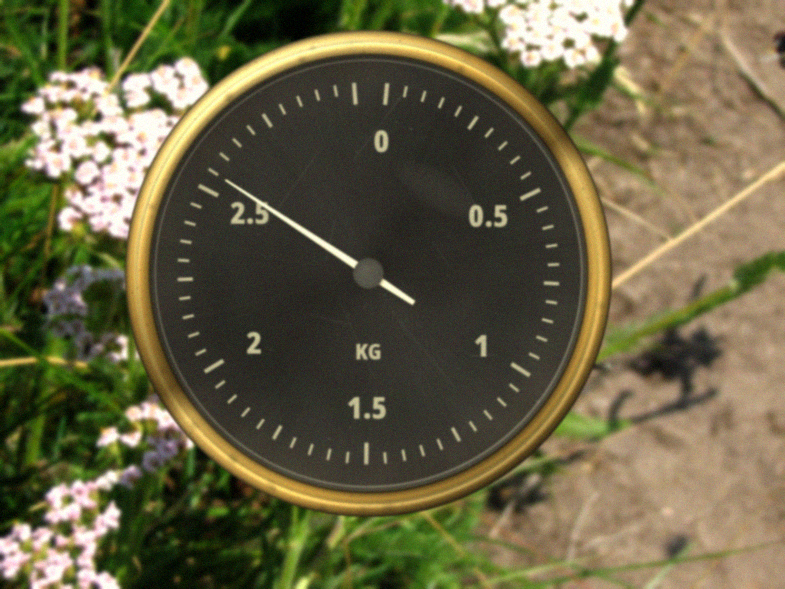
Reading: value=2.55 unit=kg
